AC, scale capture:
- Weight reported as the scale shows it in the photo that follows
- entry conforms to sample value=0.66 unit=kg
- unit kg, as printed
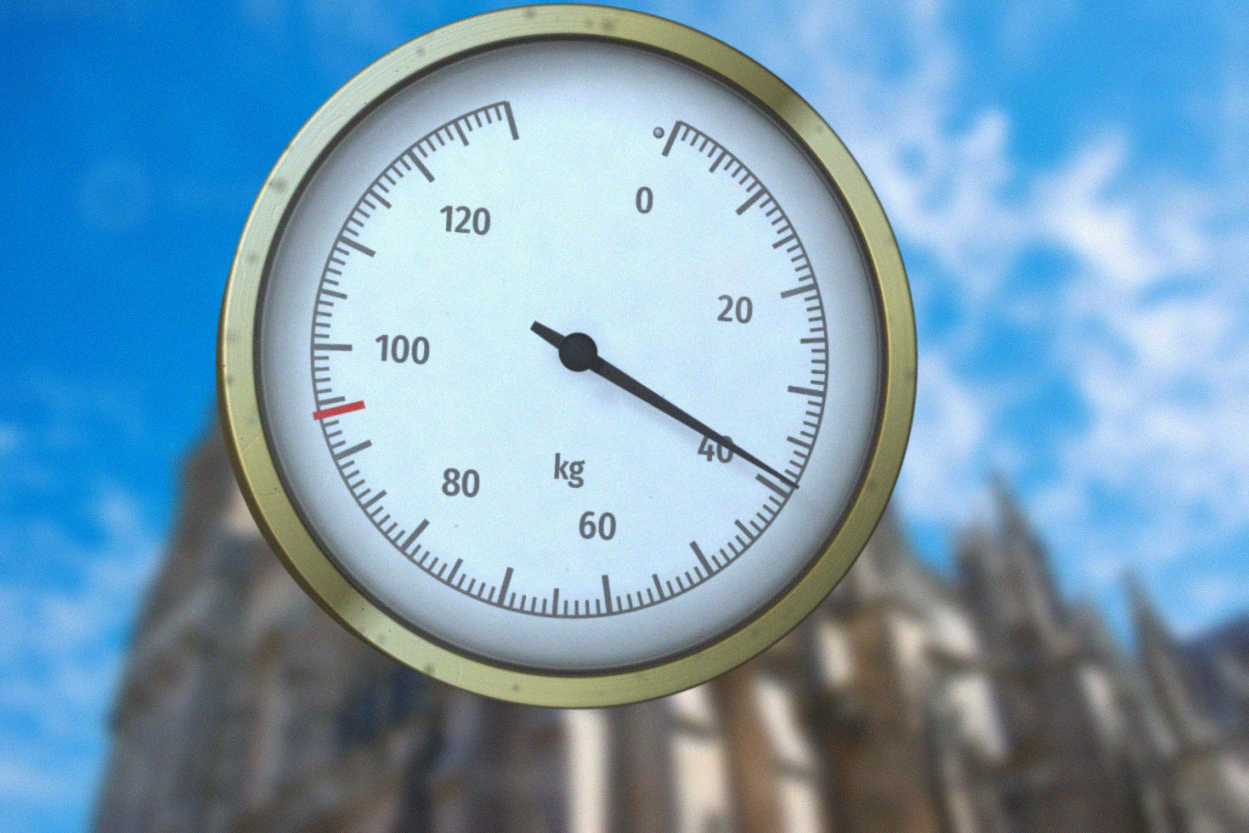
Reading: value=39 unit=kg
